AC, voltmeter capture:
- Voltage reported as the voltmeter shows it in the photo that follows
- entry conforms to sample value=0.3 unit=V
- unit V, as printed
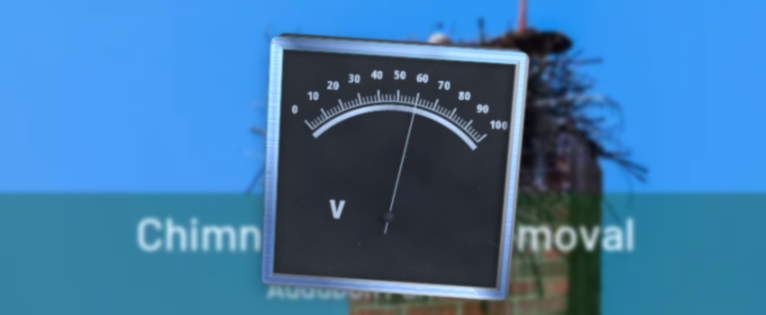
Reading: value=60 unit=V
